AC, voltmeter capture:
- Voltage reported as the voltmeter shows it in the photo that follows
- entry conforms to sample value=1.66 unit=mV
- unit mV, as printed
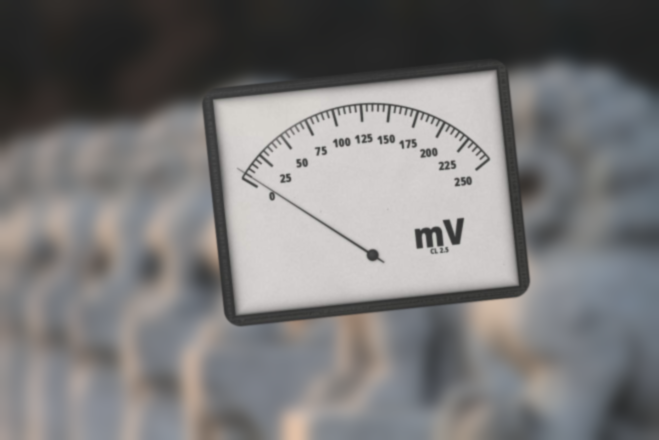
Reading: value=5 unit=mV
